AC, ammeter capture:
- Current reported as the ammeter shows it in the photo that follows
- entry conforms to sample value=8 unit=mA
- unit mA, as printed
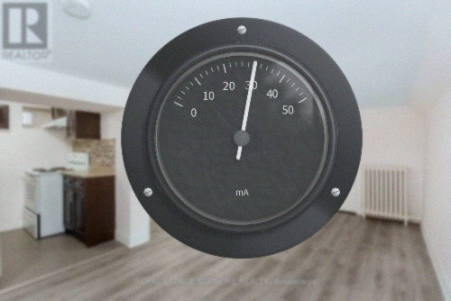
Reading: value=30 unit=mA
